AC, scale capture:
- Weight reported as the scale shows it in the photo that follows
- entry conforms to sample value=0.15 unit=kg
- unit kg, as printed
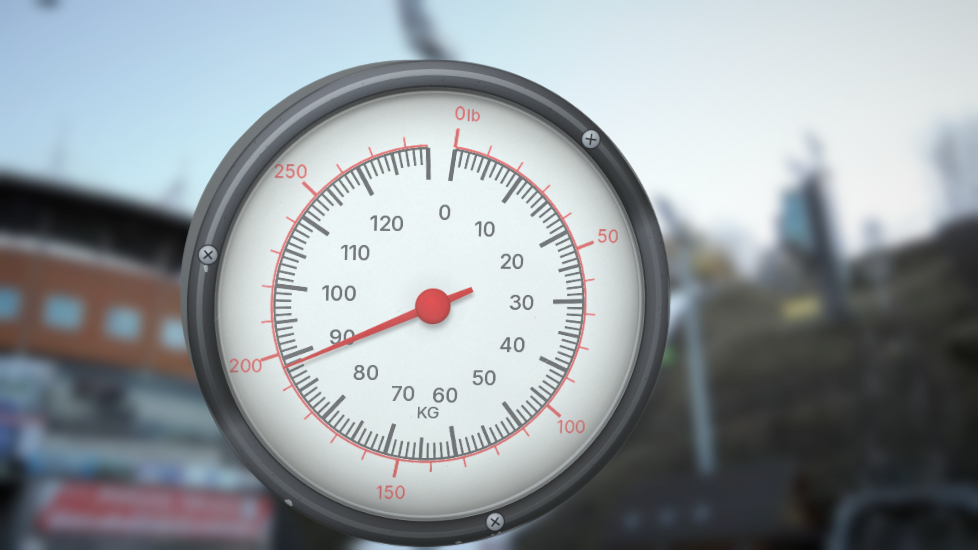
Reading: value=89 unit=kg
